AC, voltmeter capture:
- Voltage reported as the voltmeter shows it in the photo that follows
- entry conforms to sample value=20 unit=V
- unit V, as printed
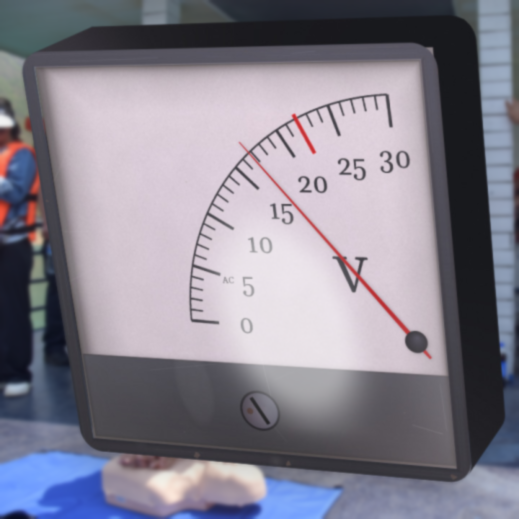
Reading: value=17 unit=V
